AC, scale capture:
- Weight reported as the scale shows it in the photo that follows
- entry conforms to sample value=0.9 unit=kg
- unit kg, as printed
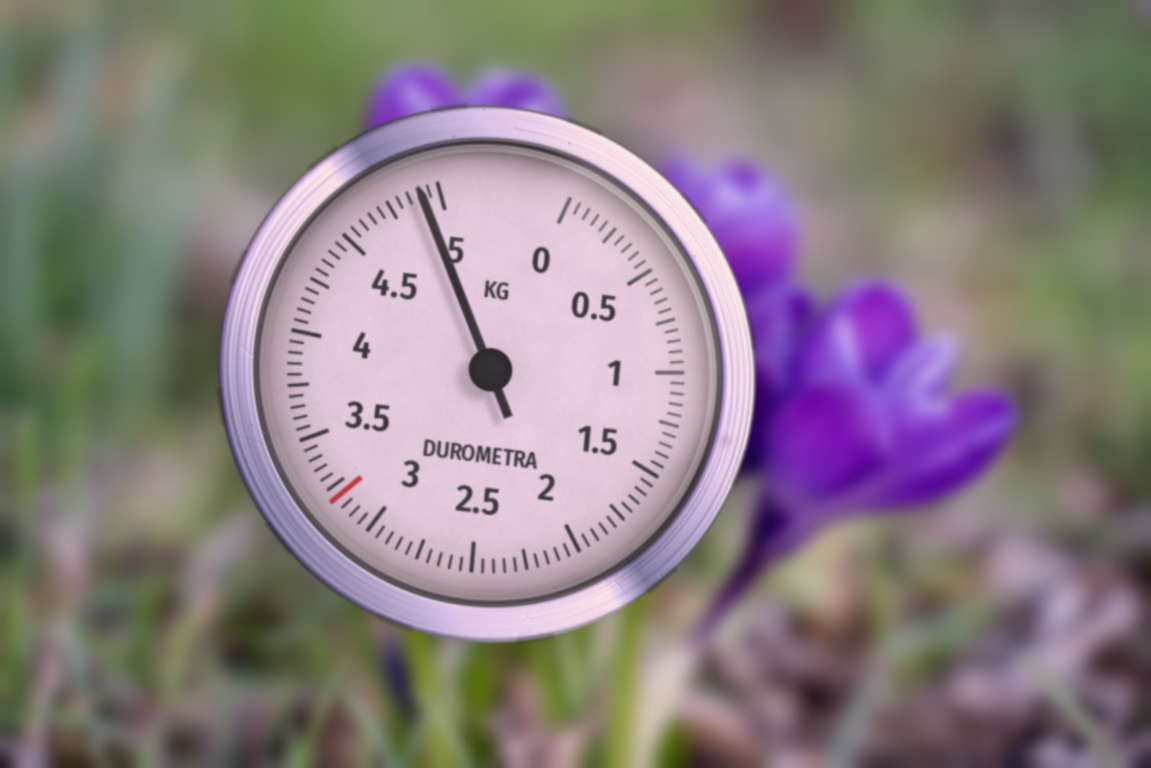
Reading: value=4.9 unit=kg
